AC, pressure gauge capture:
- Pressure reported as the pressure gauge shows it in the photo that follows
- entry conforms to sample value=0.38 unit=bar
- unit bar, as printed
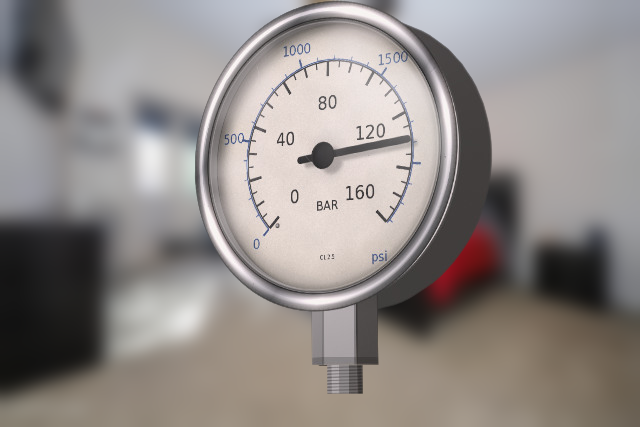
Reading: value=130 unit=bar
